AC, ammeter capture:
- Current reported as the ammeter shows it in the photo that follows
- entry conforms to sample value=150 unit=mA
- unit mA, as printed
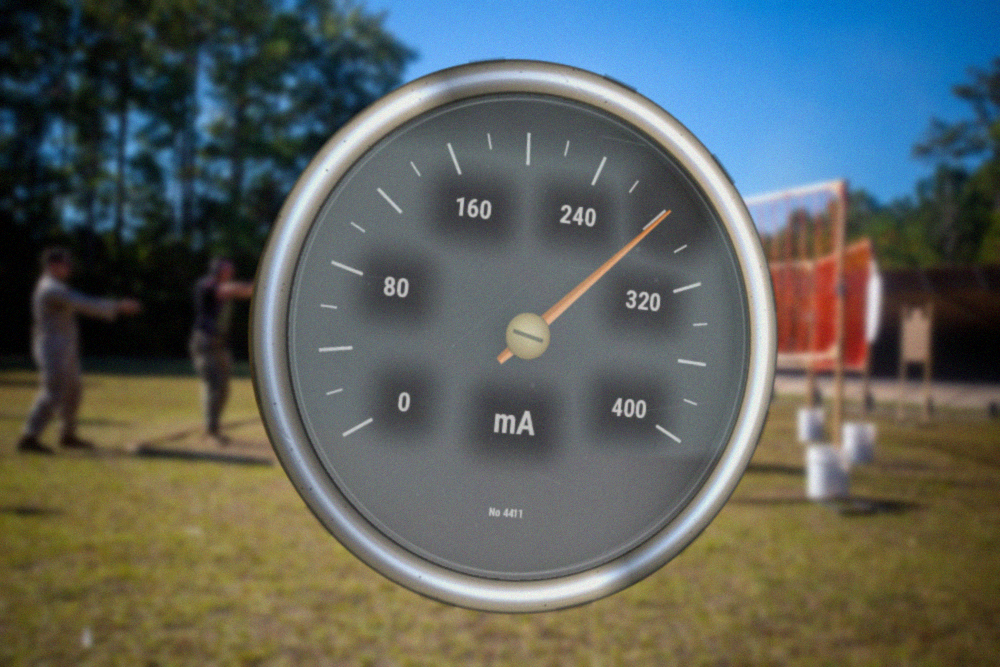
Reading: value=280 unit=mA
